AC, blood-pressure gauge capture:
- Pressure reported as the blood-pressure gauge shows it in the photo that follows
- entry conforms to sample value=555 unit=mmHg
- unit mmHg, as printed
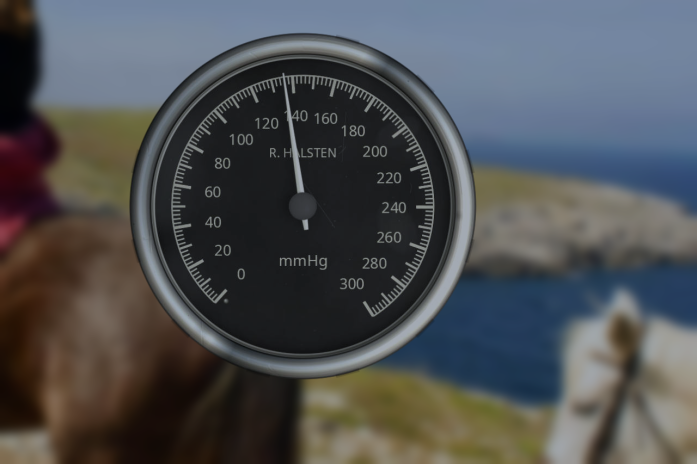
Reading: value=136 unit=mmHg
